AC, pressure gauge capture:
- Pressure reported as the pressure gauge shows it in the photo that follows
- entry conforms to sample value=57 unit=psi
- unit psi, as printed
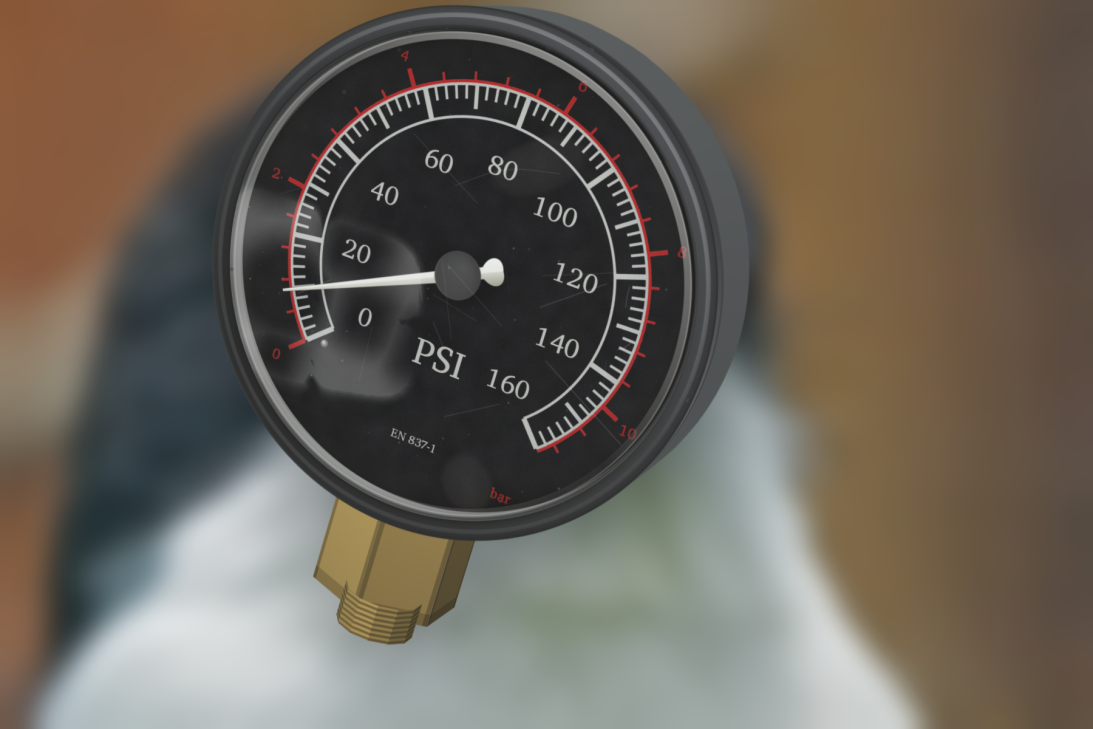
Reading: value=10 unit=psi
